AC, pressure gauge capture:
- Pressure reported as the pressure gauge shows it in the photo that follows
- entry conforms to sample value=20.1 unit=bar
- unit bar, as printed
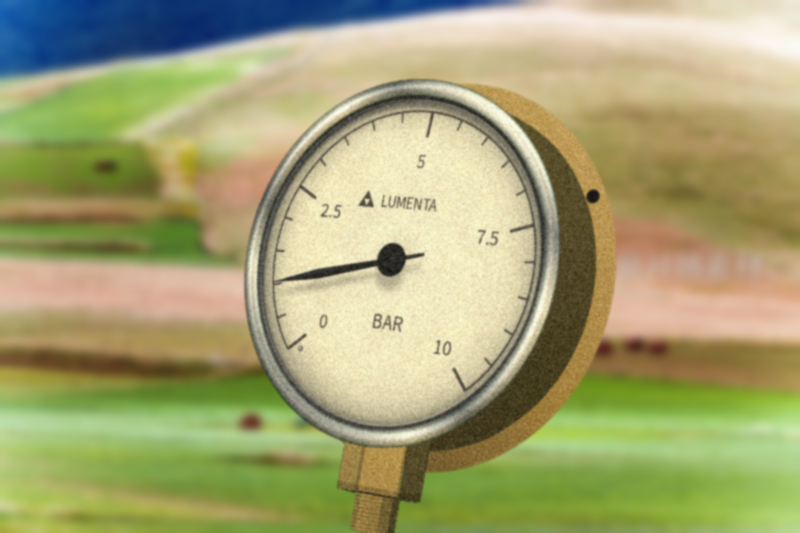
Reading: value=1 unit=bar
